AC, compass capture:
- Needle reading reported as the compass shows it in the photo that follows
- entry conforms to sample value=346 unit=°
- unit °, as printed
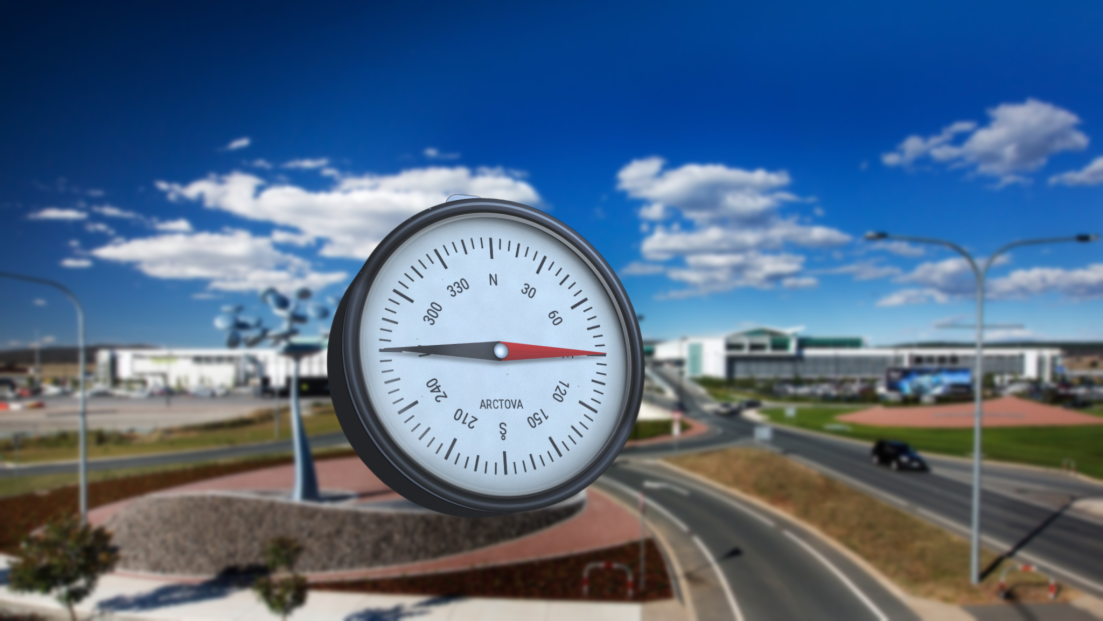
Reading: value=90 unit=°
